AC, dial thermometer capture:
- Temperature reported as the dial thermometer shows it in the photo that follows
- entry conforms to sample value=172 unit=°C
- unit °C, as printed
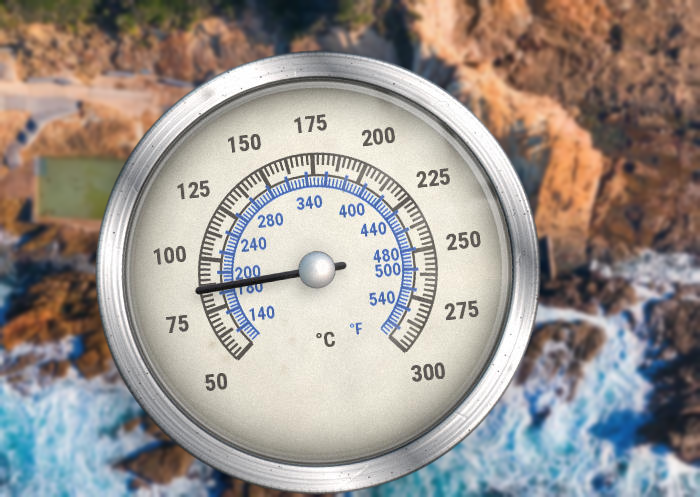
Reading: value=85 unit=°C
